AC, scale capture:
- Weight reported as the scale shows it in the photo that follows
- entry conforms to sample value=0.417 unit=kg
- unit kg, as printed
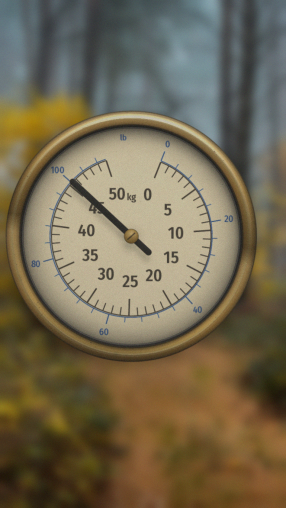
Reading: value=45.5 unit=kg
